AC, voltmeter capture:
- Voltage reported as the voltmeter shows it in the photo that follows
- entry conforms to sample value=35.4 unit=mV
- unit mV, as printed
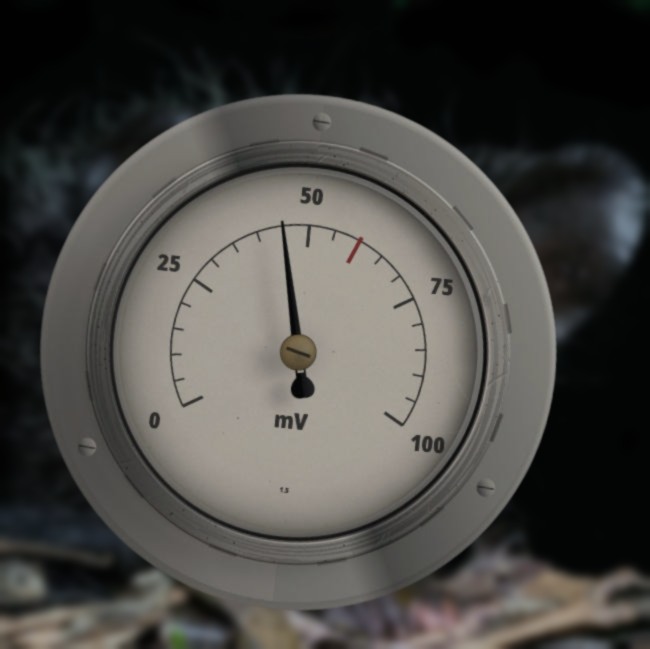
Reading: value=45 unit=mV
